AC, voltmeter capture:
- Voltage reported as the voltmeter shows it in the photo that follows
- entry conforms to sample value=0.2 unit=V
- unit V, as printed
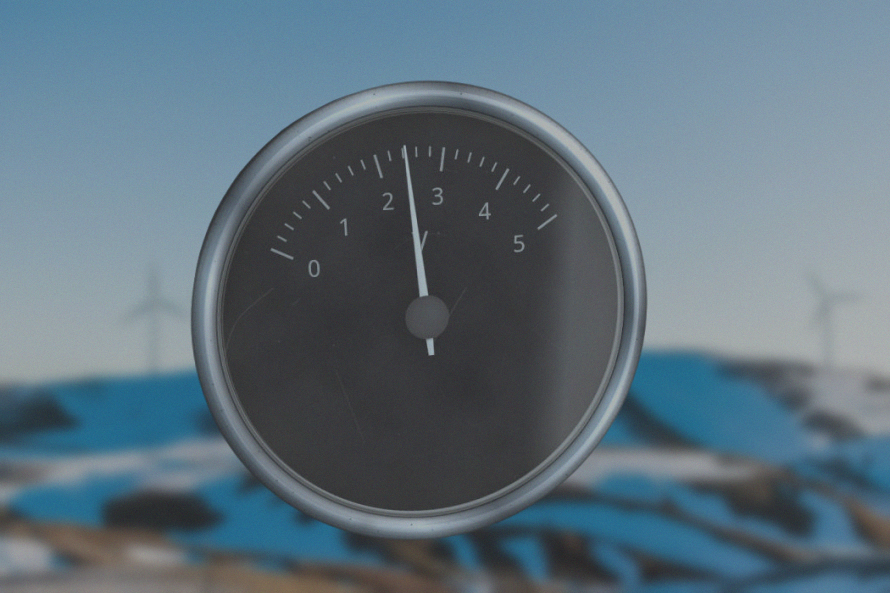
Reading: value=2.4 unit=V
